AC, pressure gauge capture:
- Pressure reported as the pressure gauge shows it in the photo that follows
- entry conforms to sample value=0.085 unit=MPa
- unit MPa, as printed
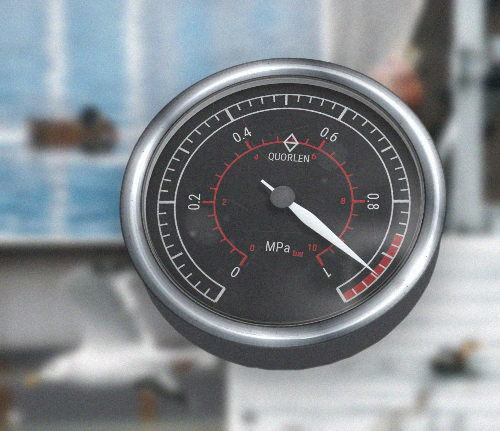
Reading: value=0.94 unit=MPa
